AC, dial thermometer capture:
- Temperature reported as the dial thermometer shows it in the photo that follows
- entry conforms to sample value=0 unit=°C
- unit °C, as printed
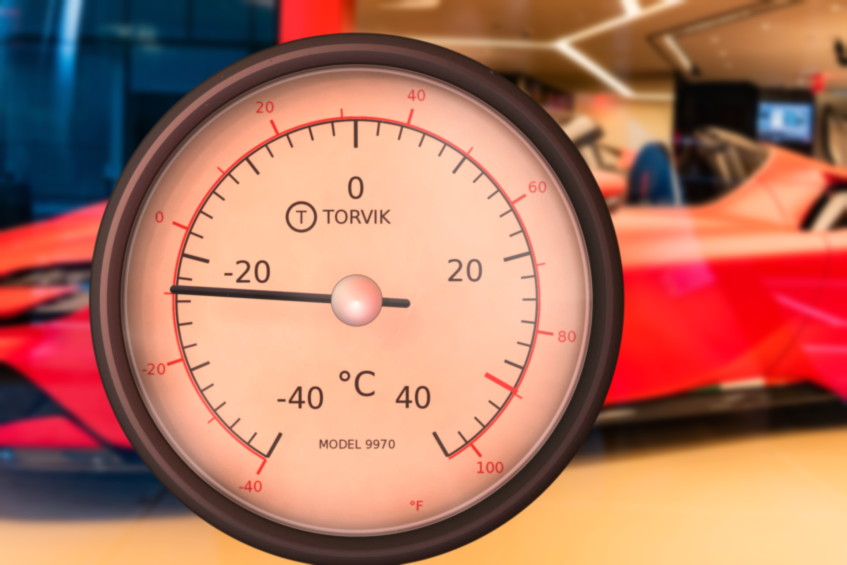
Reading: value=-23 unit=°C
